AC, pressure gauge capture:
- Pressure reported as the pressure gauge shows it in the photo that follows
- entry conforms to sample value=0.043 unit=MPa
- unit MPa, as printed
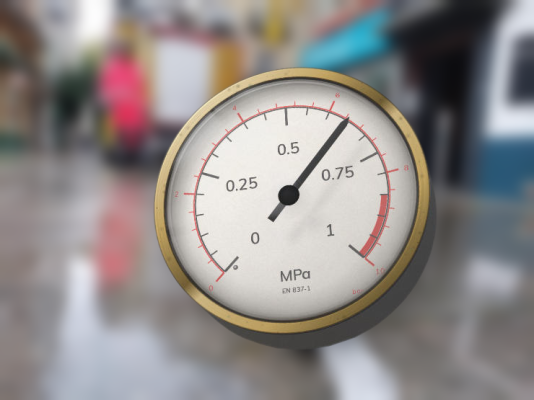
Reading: value=0.65 unit=MPa
